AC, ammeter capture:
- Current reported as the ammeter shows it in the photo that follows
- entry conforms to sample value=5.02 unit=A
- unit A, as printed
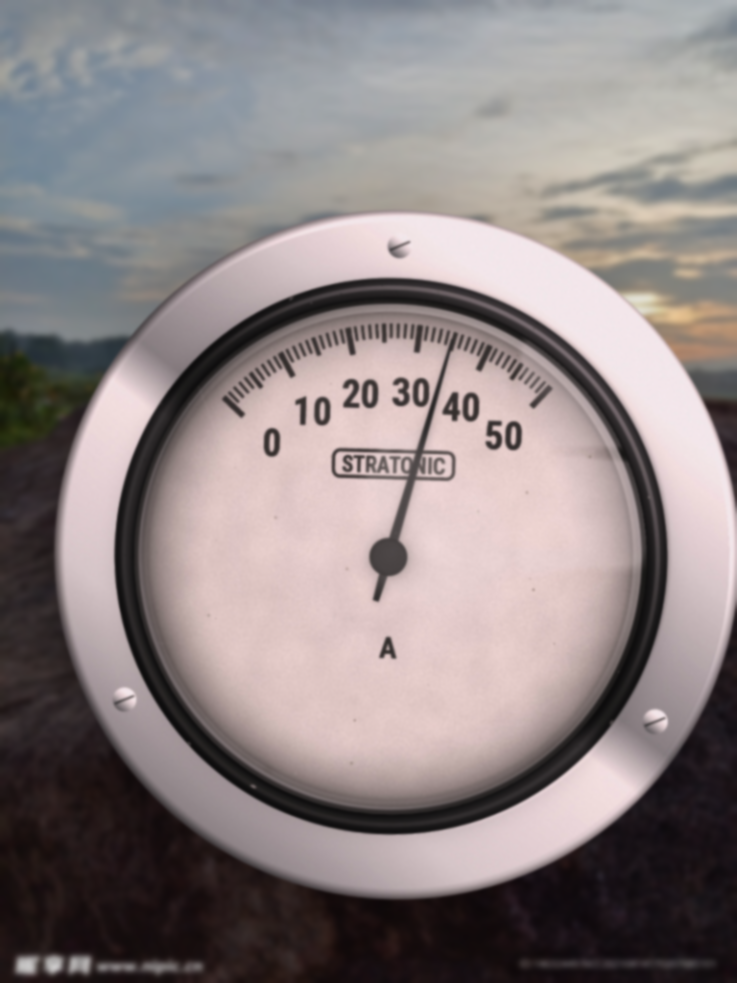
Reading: value=35 unit=A
